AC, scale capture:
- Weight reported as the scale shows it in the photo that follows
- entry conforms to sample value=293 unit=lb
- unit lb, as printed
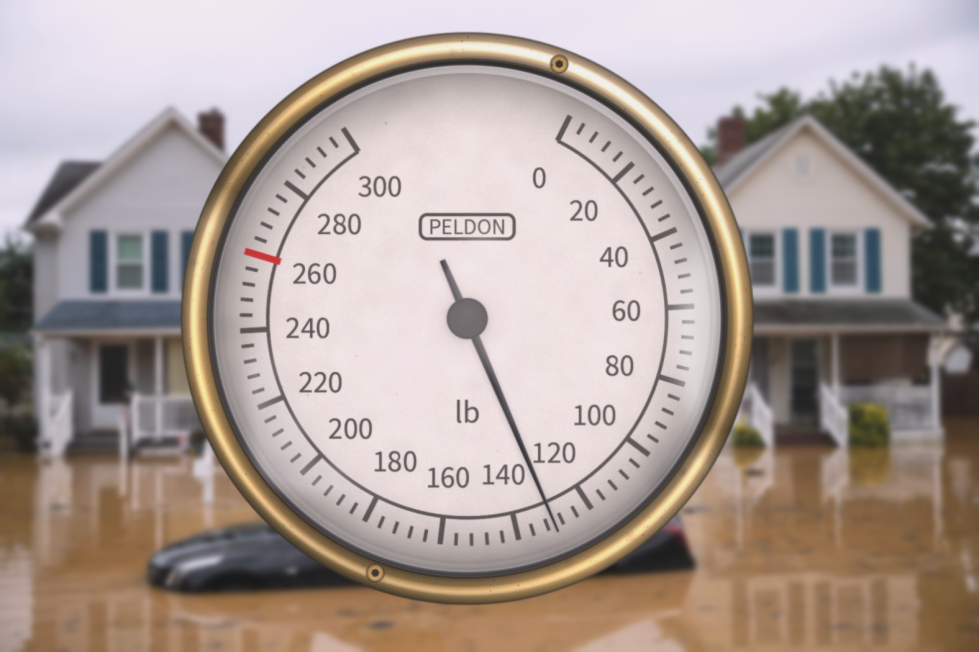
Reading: value=130 unit=lb
